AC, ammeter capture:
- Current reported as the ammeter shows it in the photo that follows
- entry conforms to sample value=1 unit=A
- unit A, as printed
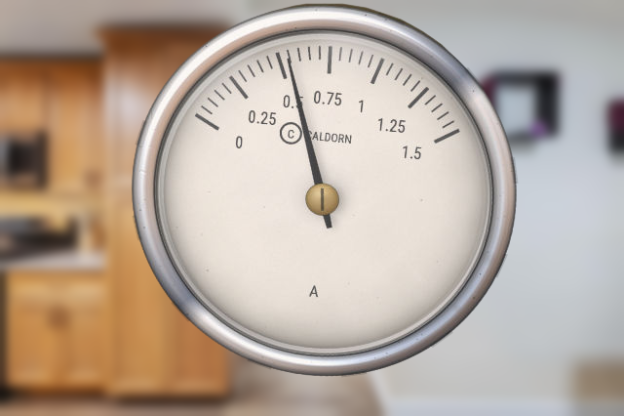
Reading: value=0.55 unit=A
